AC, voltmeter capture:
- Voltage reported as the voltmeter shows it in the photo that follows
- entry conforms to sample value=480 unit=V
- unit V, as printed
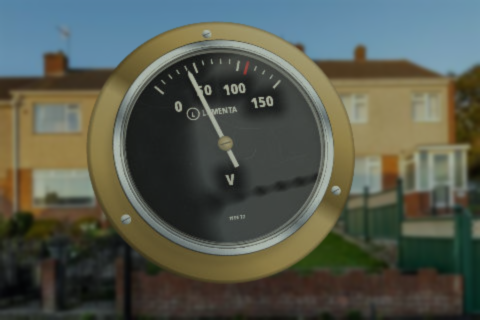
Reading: value=40 unit=V
